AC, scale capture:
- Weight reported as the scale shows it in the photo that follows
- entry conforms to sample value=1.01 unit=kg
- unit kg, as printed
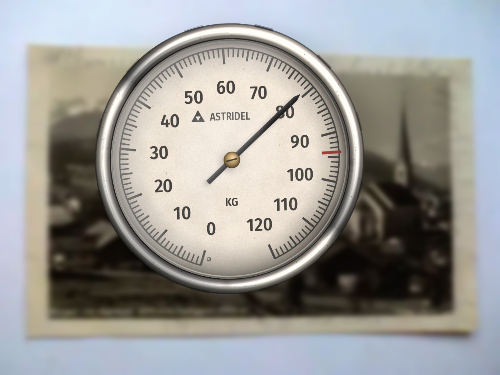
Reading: value=79 unit=kg
